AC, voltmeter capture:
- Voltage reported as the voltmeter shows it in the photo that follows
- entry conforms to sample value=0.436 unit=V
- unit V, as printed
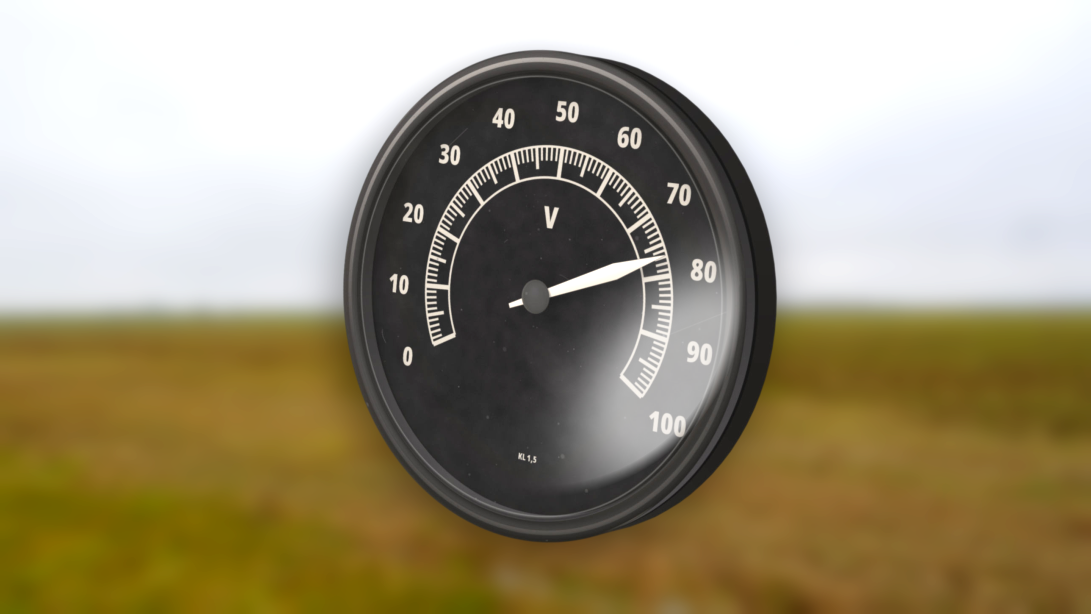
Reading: value=77 unit=V
